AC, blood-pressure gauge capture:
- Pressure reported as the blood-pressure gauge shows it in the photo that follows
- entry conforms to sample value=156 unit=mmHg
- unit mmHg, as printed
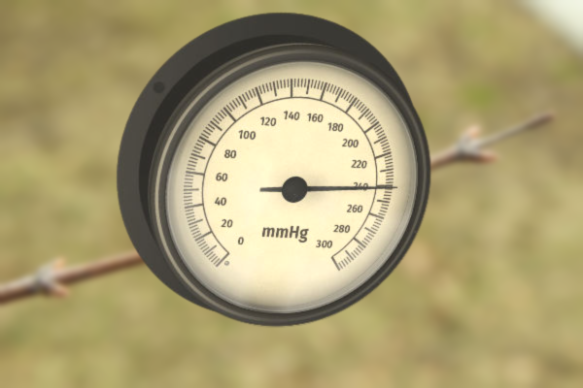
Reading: value=240 unit=mmHg
